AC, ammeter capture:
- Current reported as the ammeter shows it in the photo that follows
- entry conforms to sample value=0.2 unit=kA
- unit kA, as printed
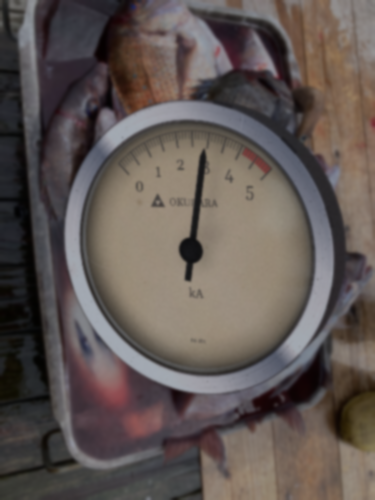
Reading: value=3 unit=kA
